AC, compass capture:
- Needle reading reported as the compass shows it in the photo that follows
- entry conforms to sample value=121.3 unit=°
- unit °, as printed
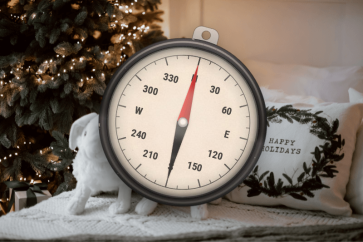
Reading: value=0 unit=°
